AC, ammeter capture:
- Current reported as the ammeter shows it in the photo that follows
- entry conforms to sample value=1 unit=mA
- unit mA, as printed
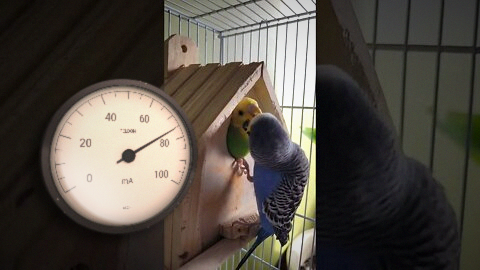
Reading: value=75 unit=mA
